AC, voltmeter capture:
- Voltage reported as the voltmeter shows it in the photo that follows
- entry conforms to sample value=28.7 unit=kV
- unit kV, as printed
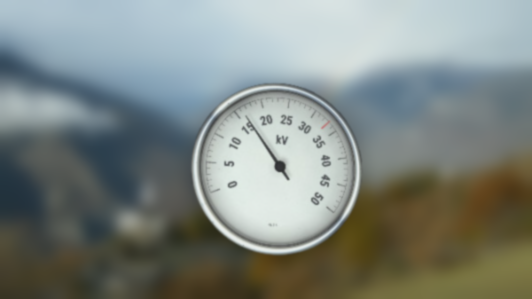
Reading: value=16 unit=kV
